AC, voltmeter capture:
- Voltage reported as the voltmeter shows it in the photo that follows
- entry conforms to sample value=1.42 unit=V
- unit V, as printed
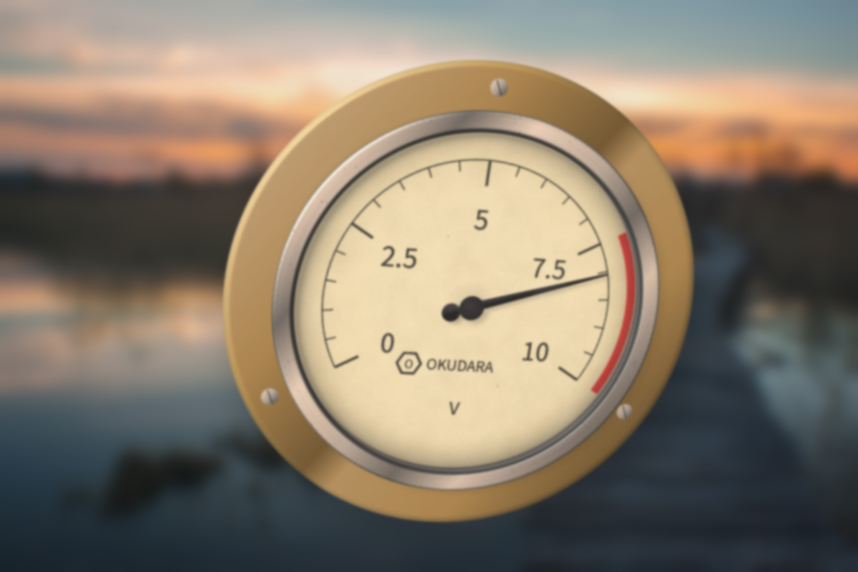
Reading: value=8 unit=V
